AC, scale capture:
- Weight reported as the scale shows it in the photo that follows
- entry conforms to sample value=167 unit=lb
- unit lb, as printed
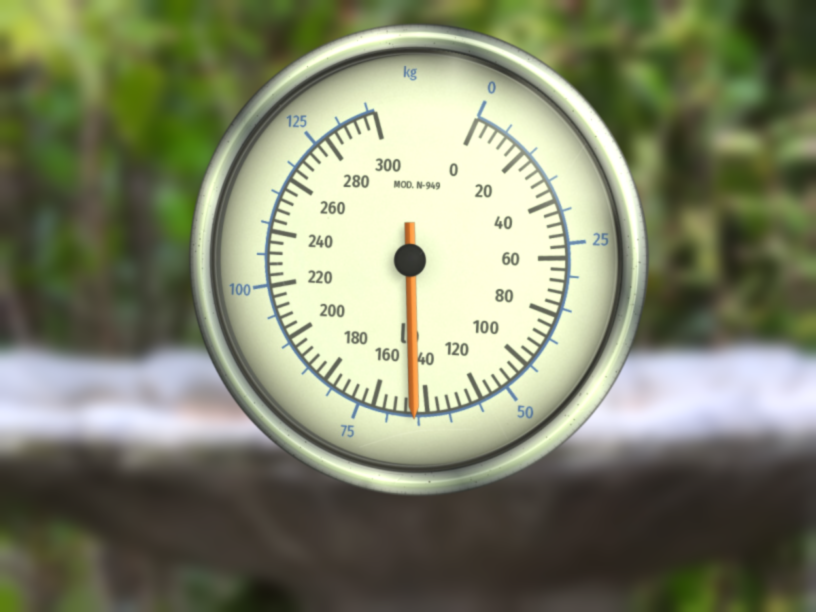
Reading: value=144 unit=lb
